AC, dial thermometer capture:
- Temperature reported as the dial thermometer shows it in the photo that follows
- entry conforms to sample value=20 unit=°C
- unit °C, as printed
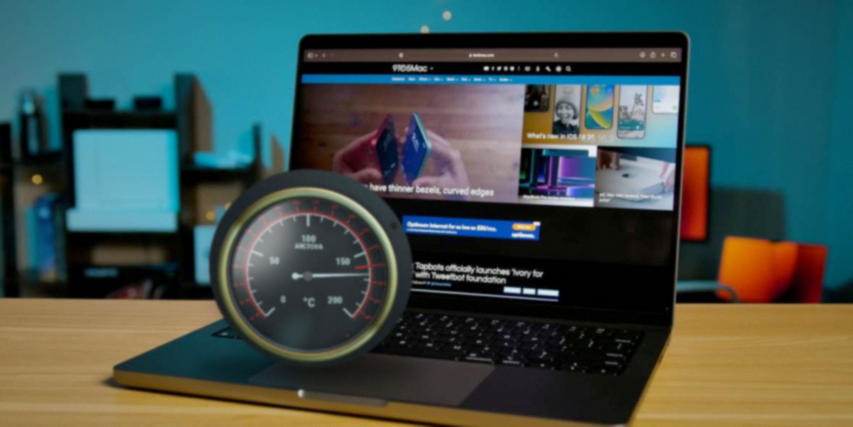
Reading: value=165 unit=°C
